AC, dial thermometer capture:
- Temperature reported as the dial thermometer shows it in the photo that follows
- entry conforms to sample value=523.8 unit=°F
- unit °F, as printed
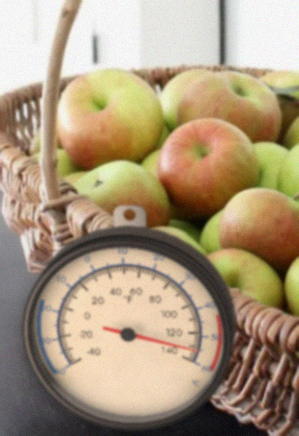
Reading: value=130 unit=°F
